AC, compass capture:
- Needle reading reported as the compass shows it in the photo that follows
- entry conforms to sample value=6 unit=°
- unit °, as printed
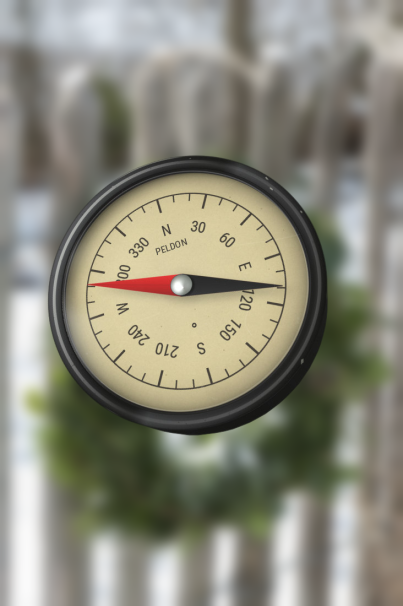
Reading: value=290 unit=°
